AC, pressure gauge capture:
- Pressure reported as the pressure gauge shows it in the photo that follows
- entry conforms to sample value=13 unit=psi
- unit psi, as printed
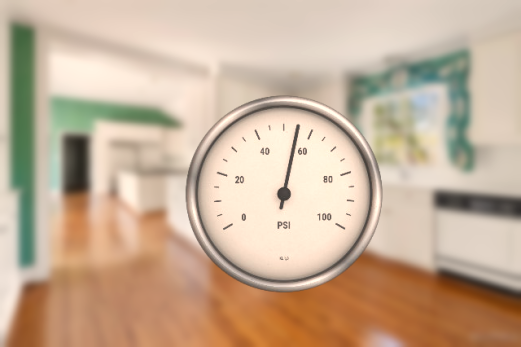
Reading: value=55 unit=psi
